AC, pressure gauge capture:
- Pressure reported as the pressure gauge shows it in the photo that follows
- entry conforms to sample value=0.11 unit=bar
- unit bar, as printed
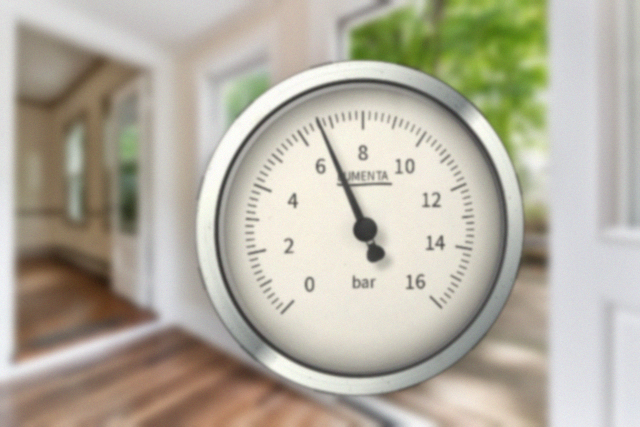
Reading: value=6.6 unit=bar
